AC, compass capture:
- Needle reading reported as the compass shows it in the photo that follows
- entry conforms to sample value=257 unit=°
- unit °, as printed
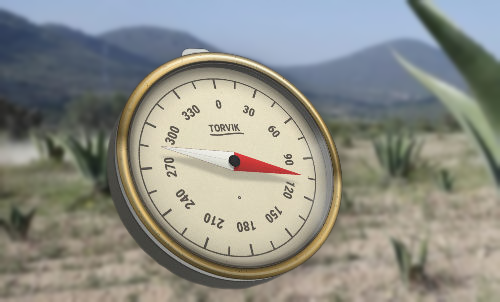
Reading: value=105 unit=°
